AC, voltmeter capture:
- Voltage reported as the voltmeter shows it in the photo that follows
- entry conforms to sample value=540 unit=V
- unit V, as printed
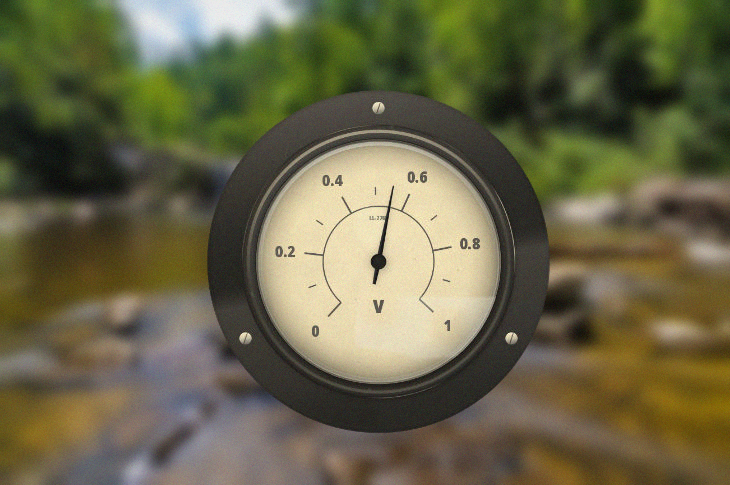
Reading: value=0.55 unit=V
